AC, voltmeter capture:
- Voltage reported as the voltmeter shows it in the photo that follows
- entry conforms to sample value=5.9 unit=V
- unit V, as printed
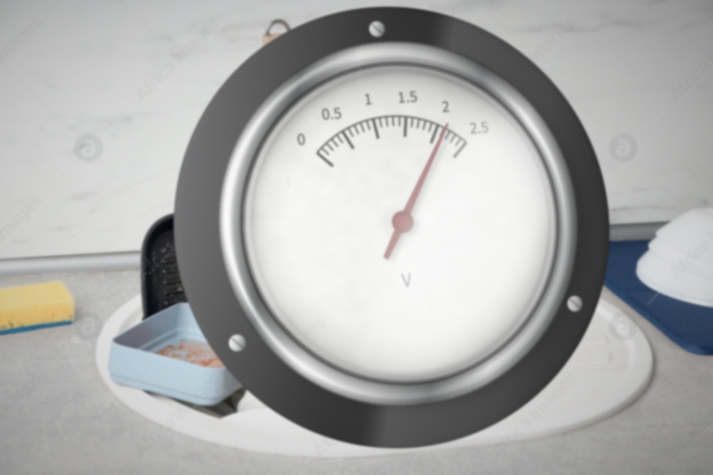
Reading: value=2.1 unit=V
